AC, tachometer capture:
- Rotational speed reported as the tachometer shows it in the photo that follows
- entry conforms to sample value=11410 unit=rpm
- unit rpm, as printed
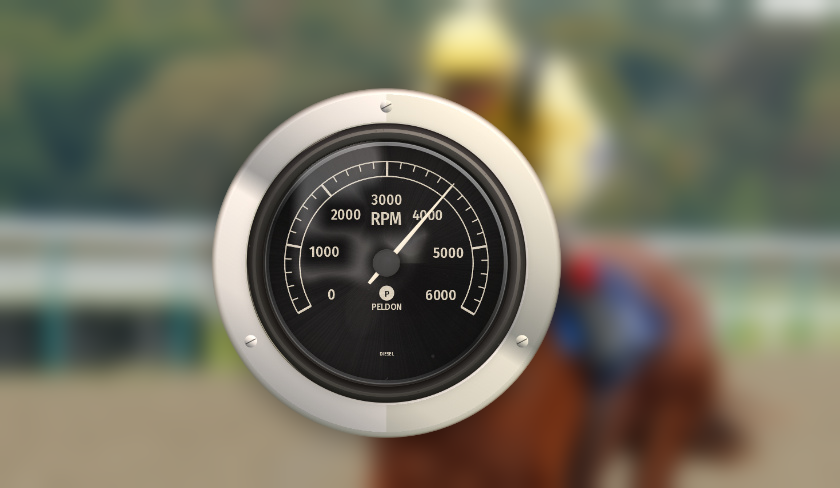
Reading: value=4000 unit=rpm
